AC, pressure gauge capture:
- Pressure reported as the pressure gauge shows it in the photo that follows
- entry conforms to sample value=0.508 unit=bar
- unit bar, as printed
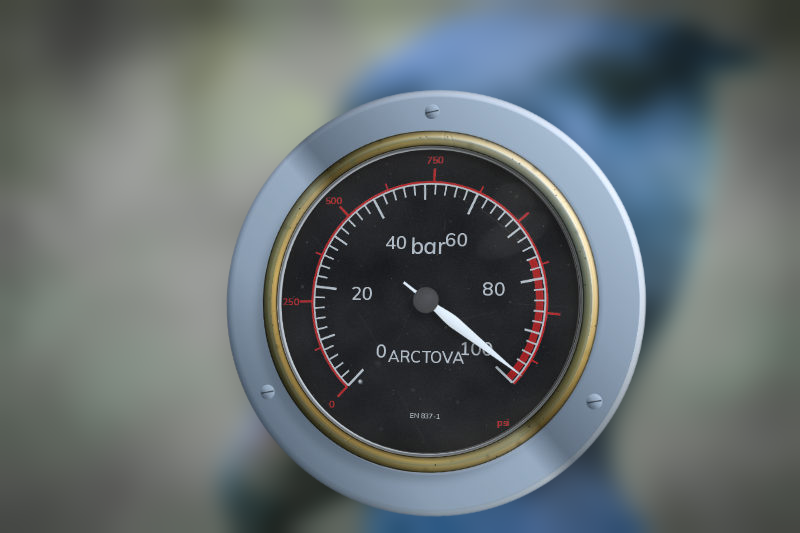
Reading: value=98 unit=bar
